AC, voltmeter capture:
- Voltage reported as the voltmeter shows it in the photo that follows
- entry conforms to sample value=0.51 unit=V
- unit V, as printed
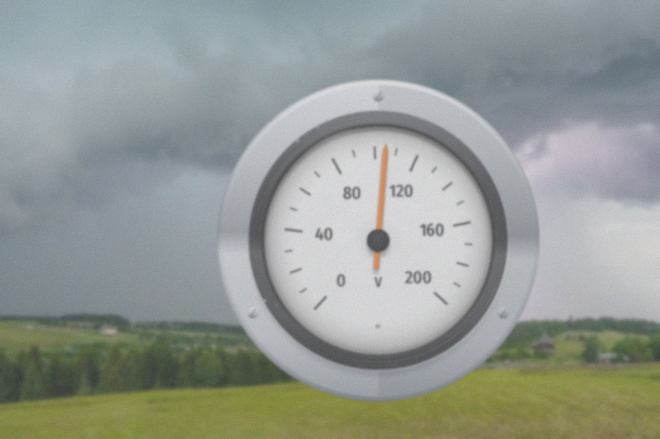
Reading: value=105 unit=V
